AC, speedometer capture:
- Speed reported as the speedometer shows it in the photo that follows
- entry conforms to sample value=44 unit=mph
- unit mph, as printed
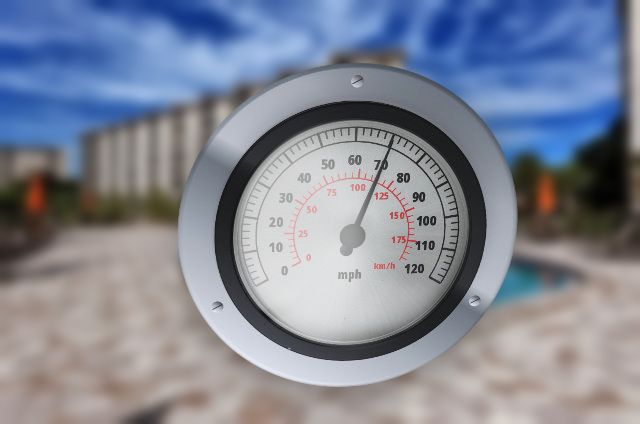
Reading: value=70 unit=mph
